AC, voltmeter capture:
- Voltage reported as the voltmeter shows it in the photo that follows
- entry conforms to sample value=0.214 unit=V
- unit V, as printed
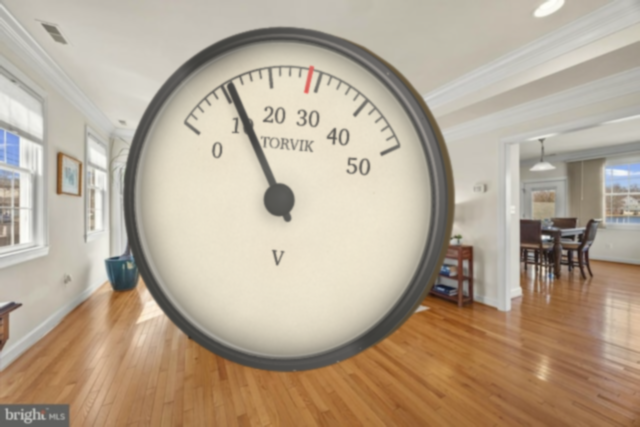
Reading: value=12 unit=V
